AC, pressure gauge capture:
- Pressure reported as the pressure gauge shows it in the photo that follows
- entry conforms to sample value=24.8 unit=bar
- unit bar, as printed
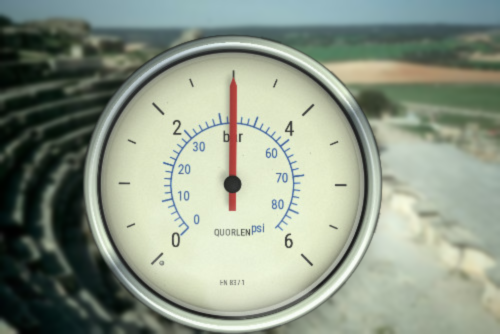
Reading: value=3 unit=bar
